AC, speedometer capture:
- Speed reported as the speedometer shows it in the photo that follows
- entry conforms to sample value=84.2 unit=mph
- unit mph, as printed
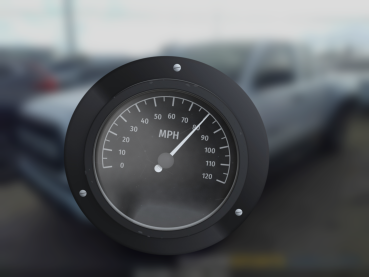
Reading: value=80 unit=mph
